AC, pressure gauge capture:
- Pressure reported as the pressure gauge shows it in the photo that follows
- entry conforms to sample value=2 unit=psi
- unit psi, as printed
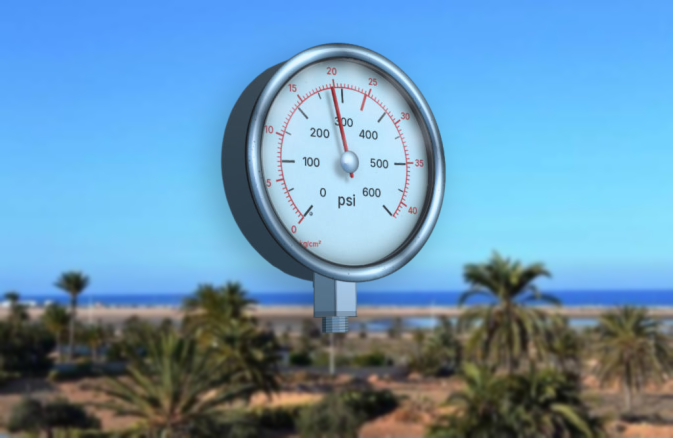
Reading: value=275 unit=psi
